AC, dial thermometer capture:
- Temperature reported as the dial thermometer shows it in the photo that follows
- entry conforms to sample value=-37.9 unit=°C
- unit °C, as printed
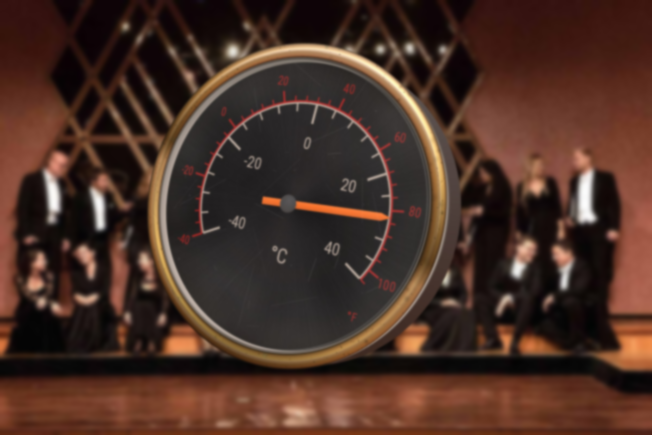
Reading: value=28 unit=°C
